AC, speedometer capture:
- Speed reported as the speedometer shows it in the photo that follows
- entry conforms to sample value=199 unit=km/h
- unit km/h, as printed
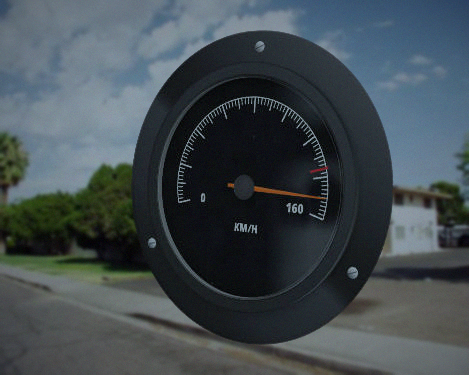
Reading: value=150 unit=km/h
